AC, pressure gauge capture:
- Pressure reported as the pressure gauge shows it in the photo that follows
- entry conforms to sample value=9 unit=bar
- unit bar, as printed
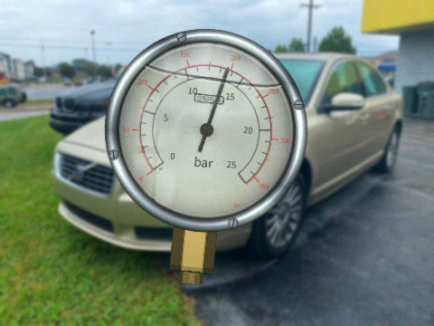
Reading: value=13.5 unit=bar
